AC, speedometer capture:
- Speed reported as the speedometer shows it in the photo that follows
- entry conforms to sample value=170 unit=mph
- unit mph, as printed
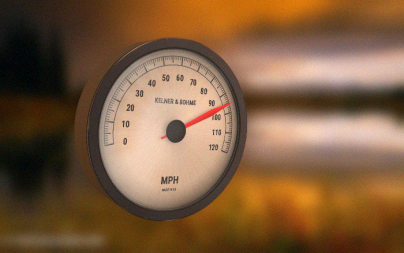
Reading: value=95 unit=mph
